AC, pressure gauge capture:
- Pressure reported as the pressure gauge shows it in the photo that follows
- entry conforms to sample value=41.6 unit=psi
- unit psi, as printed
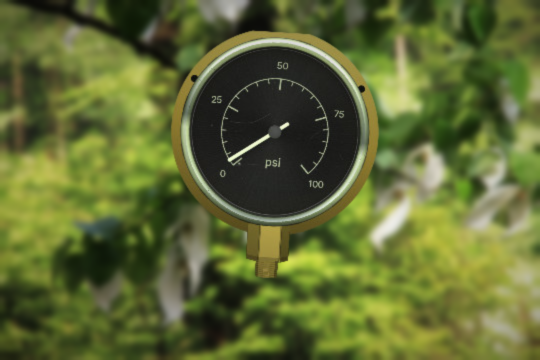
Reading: value=2.5 unit=psi
